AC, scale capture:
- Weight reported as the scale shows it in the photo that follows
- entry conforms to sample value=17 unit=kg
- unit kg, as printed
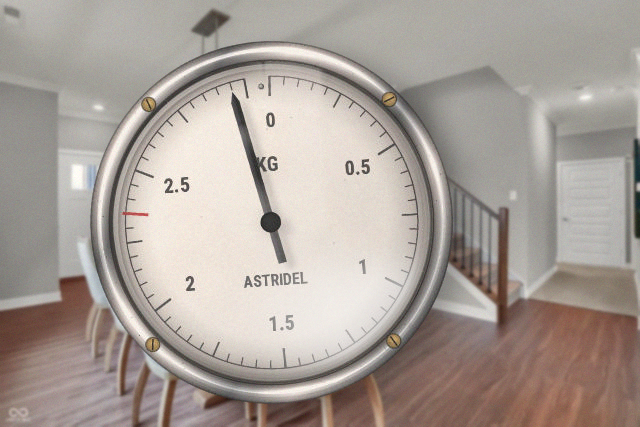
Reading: value=2.95 unit=kg
